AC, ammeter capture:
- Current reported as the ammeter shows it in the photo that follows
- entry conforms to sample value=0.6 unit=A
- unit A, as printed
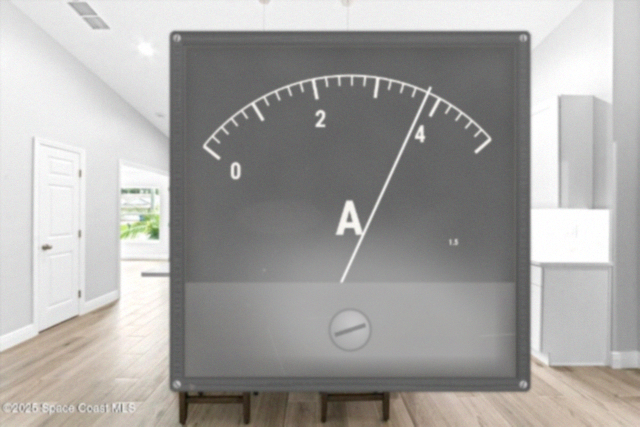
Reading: value=3.8 unit=A
